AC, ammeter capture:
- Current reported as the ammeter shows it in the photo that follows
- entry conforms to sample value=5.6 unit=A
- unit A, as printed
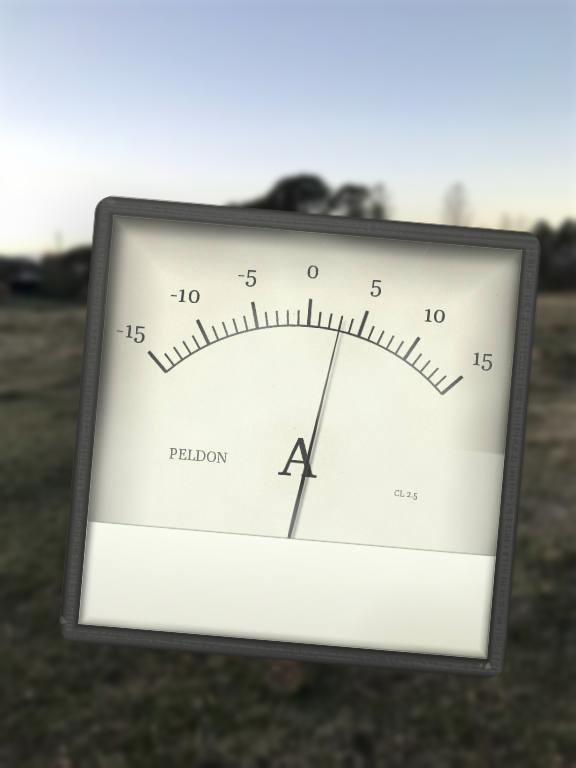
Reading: value=3 unit=A
